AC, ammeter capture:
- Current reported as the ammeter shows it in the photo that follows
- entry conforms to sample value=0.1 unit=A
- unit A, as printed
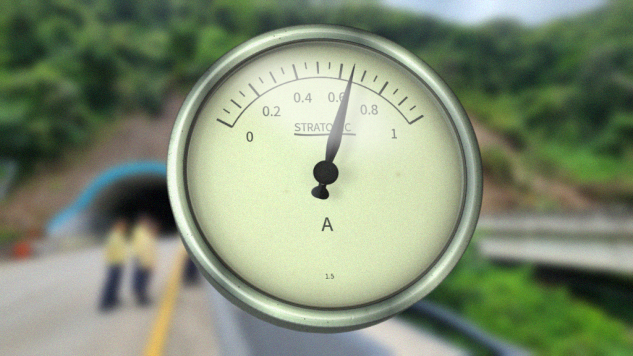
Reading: value=0.65 unit=A
